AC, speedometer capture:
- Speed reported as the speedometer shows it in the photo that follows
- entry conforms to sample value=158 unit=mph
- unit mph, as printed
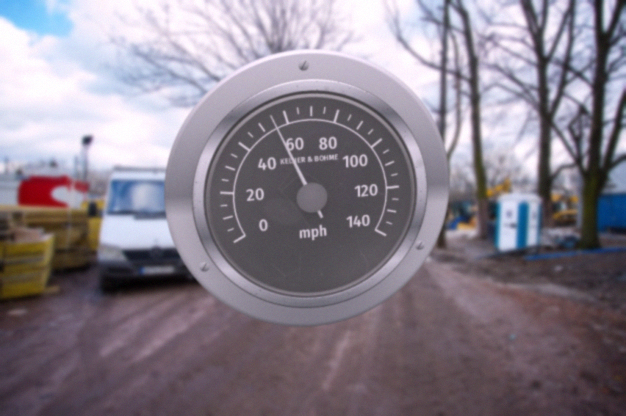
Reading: value=55 unit=mph
